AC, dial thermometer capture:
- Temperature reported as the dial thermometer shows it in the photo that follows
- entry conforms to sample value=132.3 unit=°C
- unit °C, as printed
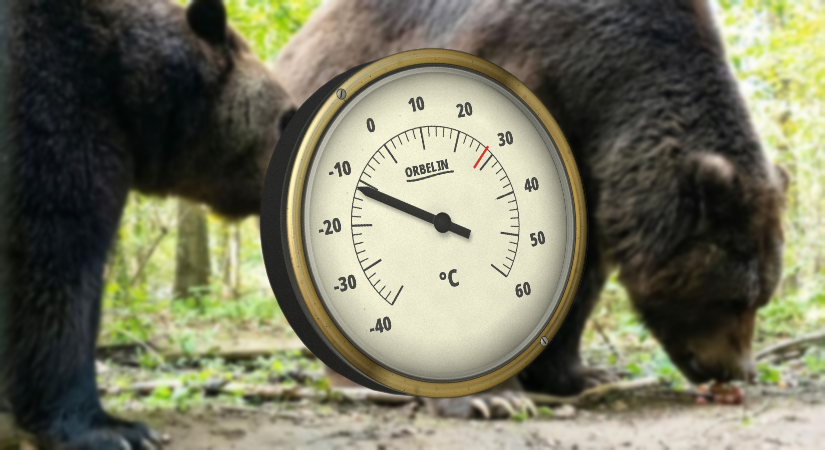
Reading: value=-12 unit=°C
